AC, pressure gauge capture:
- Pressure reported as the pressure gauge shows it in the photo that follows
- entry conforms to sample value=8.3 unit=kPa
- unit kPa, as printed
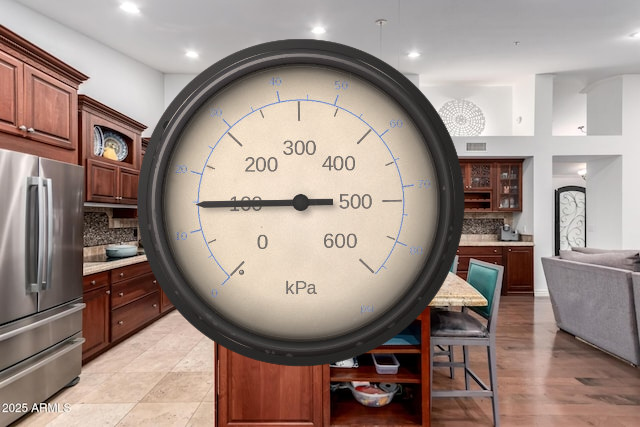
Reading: value=100 unit=kPa
